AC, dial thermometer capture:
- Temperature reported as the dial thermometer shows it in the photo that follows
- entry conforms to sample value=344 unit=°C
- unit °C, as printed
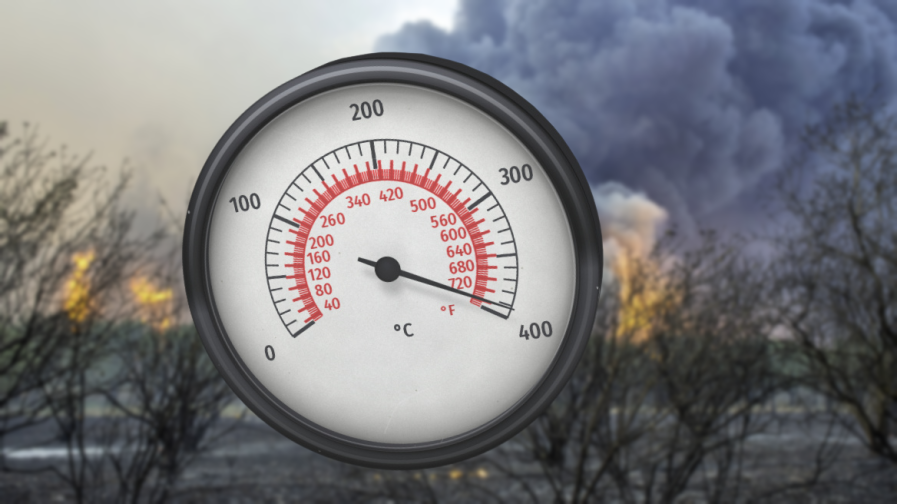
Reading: value=390 unit=°C
